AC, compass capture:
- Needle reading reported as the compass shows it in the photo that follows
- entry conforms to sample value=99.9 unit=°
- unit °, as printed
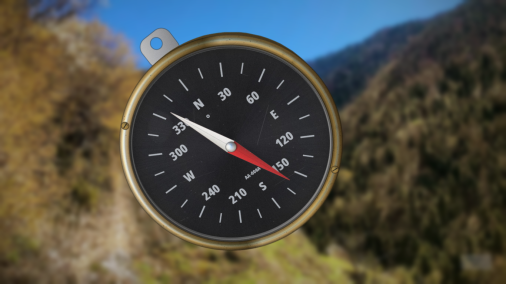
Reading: value=157.5 unit=°
